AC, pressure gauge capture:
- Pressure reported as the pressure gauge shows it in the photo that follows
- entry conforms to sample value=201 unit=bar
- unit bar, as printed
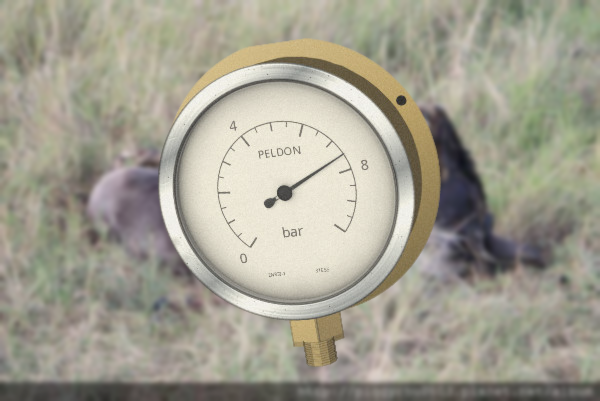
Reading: value=7.5 unit=bar
